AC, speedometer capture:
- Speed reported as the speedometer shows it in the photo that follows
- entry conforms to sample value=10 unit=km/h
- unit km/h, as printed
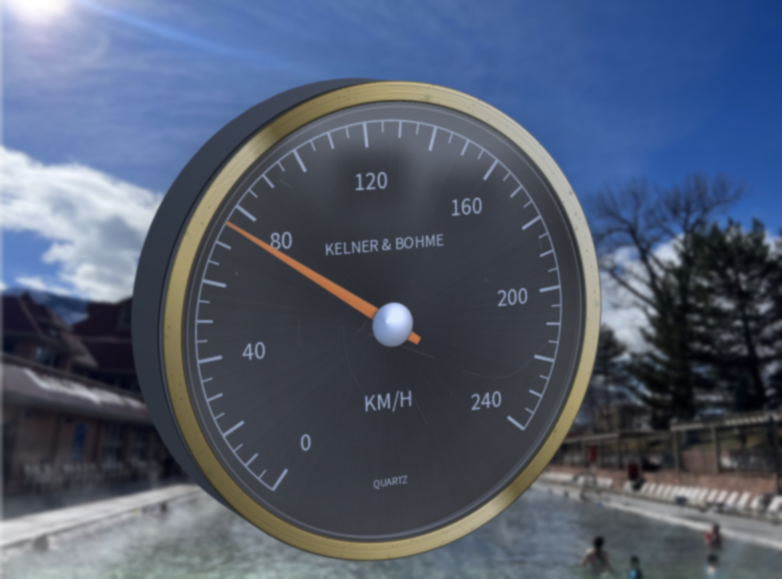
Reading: value=75 unit=km/h
